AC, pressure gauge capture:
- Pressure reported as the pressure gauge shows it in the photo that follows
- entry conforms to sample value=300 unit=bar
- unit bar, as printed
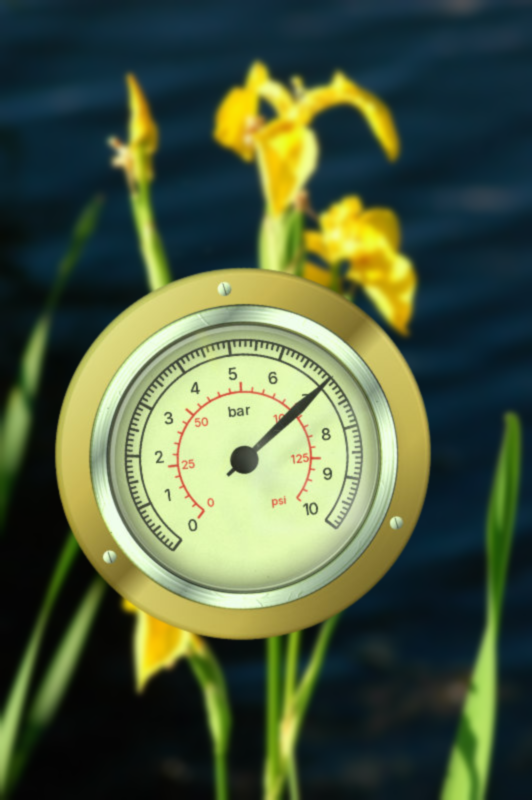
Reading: value=7 unit=bar
